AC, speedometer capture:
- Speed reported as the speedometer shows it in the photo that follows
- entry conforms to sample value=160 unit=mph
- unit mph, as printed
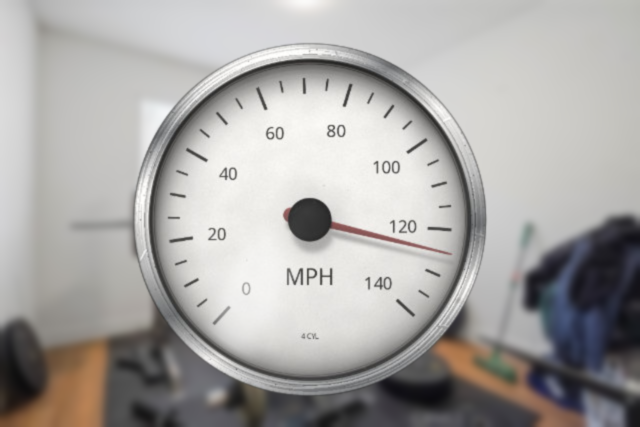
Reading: value=125 unit=mph
